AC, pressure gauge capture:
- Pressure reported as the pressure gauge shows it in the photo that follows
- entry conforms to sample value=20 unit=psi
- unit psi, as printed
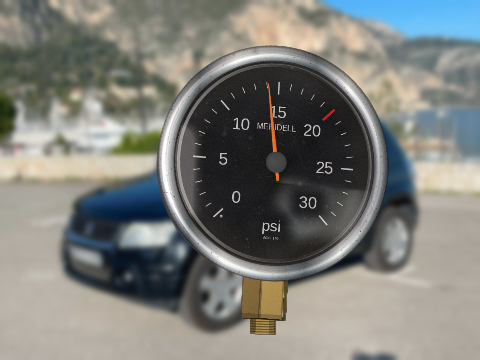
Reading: value=14 unit=psi
